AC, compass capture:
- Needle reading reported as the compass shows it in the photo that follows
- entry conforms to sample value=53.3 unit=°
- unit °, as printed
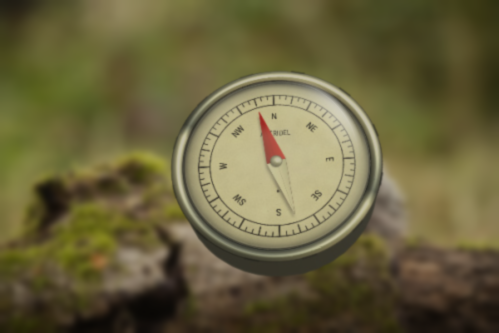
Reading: value=345 unit=°
